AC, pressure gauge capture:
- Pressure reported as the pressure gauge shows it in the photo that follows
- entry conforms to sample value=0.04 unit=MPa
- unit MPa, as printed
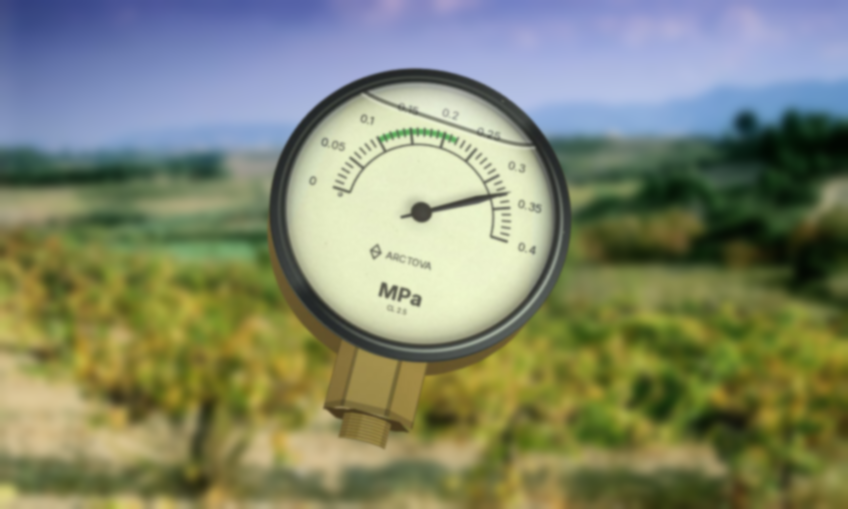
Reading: value=0.33 unit=MPa
